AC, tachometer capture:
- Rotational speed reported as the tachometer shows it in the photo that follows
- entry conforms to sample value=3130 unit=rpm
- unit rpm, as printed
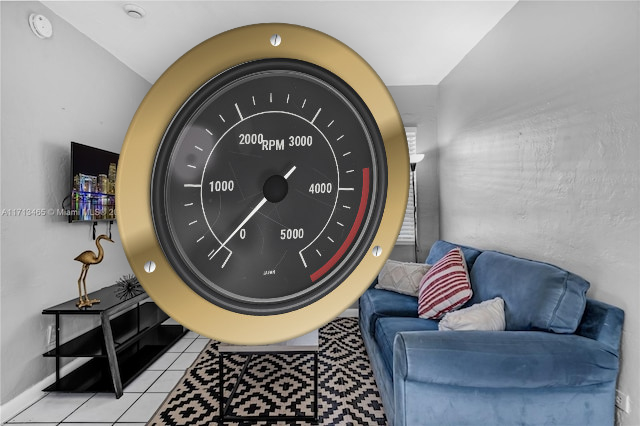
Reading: value=200 unit=rpm
